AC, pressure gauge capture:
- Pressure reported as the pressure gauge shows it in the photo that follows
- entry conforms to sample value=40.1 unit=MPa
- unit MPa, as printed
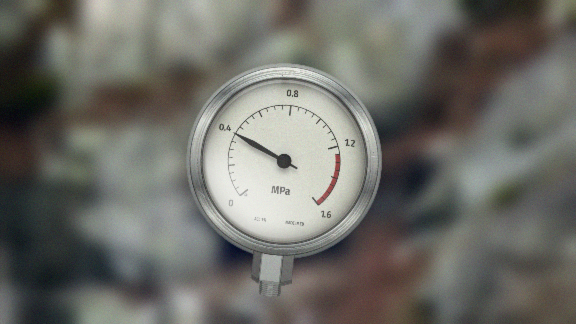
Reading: value=0.4 unit=MPa
